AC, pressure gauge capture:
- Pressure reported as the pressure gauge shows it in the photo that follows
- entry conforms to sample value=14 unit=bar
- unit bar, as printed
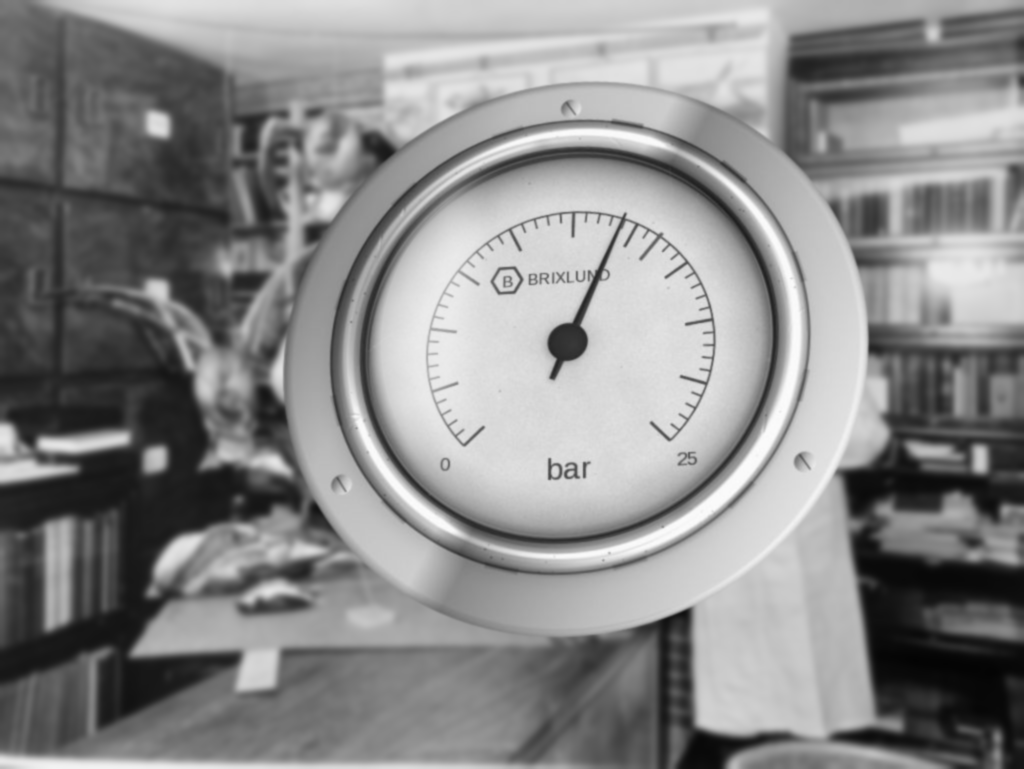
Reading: value=14.5 unit=bar
